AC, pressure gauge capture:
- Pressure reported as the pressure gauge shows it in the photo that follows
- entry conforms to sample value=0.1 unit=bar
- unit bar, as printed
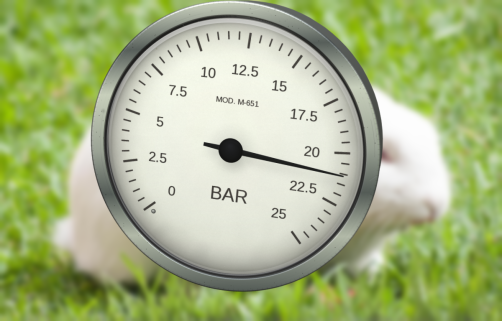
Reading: value=21 unit=bar
